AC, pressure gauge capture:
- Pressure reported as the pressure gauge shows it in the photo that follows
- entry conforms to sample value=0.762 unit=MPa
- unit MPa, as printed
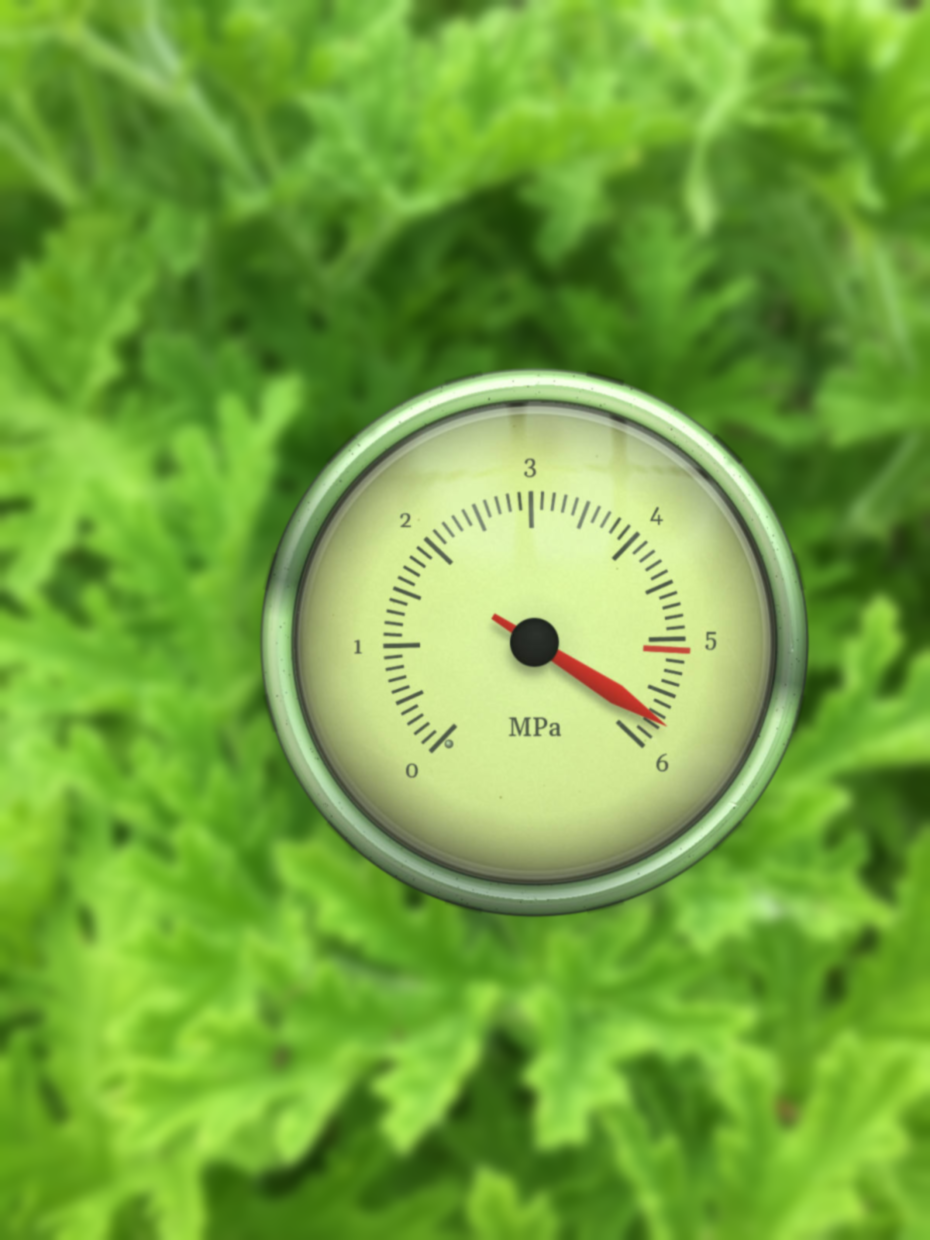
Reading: value=5.75 unit=MPa
